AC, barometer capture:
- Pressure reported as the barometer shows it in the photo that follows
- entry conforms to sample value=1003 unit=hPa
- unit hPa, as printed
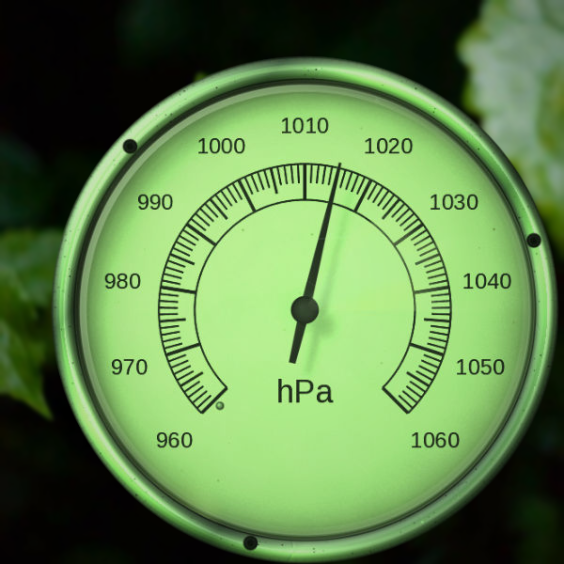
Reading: value=1015 unit=hPa
